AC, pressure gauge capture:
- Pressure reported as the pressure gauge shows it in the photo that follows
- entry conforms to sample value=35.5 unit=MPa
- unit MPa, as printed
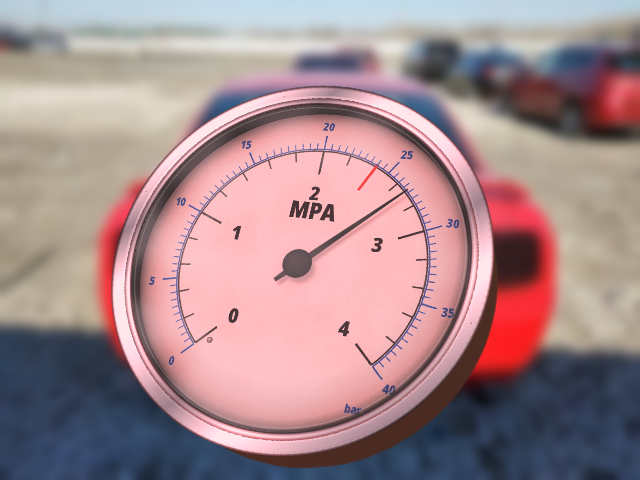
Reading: value=2.7 unit=MPa
